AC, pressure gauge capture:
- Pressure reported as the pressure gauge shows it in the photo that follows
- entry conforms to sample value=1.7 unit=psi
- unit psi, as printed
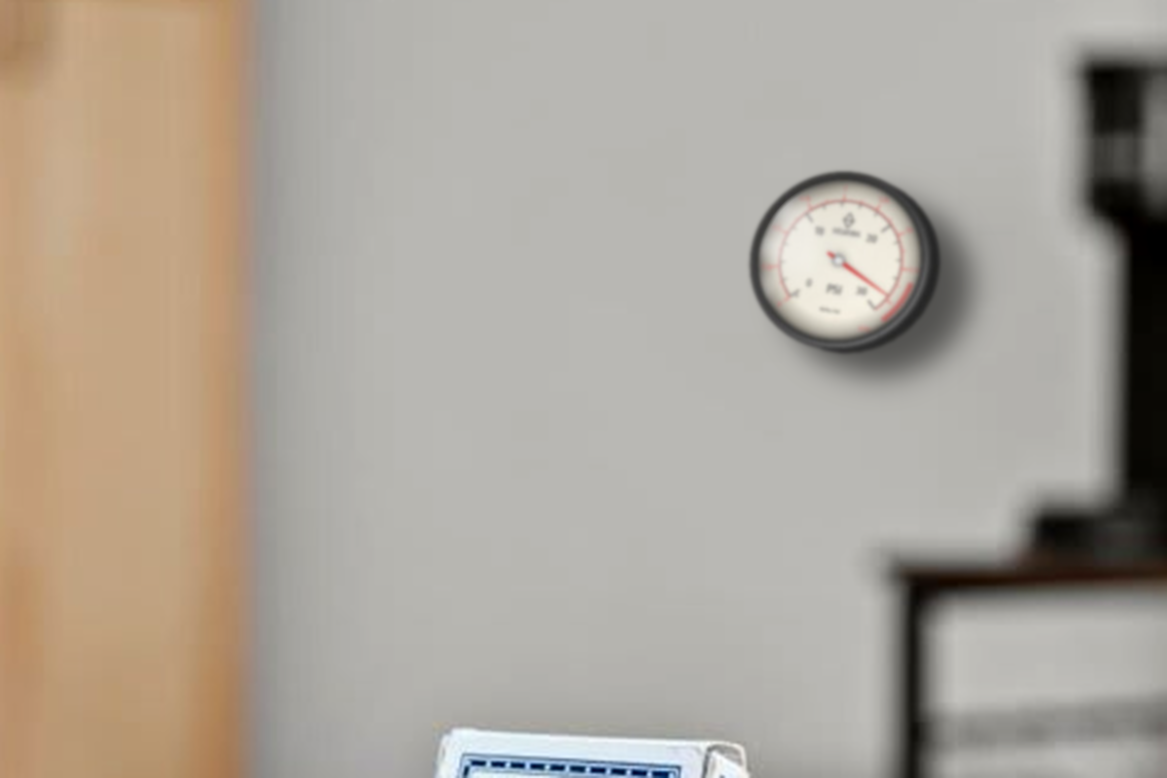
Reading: value=28 unit=psi
